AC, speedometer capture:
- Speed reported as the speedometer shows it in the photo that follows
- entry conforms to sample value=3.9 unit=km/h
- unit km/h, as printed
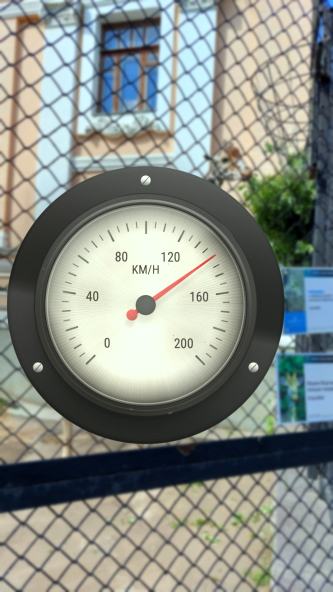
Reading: value=140 unit=km/h
